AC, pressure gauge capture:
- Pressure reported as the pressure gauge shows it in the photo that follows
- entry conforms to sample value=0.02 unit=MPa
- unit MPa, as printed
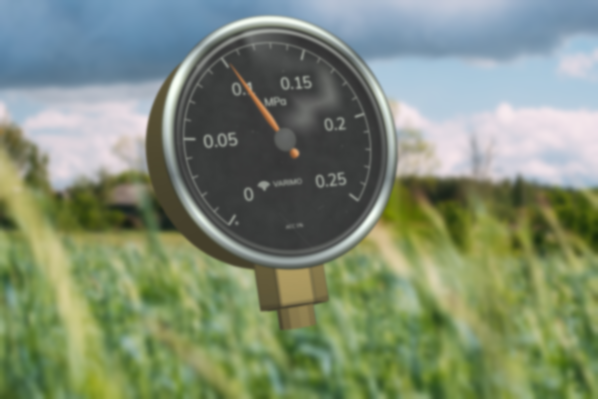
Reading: value=0.1 unit=MPa
